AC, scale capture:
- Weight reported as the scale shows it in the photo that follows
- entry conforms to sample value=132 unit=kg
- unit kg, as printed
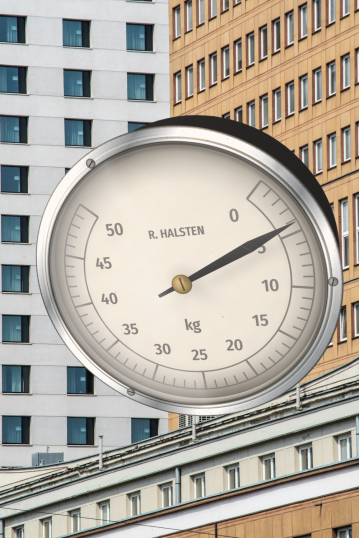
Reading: value=4 unit=kg
